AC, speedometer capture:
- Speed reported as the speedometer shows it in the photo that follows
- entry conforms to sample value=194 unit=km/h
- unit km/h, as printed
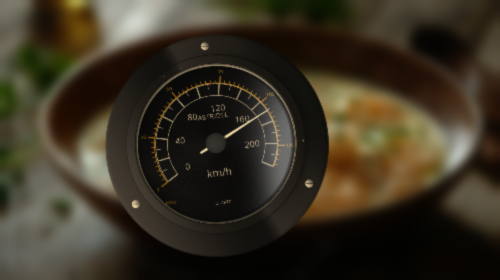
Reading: value=170 unit=km/h
